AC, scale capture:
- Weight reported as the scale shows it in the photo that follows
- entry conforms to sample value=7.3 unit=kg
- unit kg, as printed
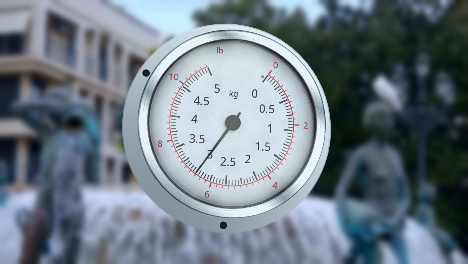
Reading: value=3 unit=kg
